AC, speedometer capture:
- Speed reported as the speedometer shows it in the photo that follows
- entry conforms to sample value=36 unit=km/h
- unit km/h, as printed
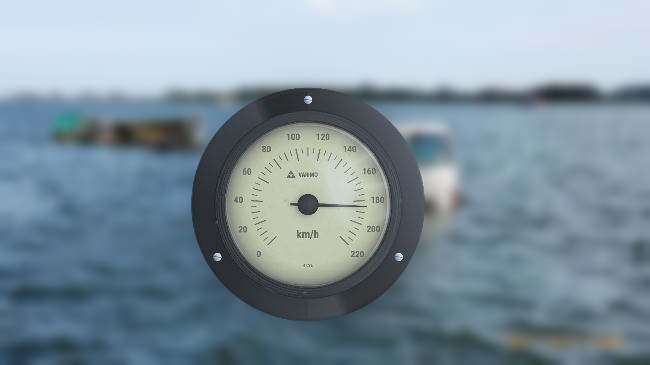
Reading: value=185 unit=km/h
